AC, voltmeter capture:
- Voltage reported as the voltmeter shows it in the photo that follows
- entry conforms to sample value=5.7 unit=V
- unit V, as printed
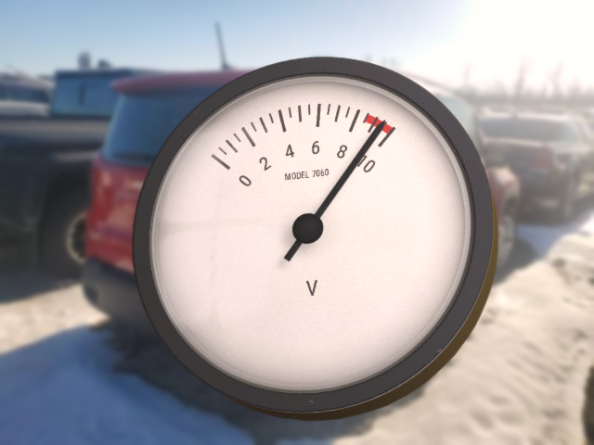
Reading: value=9.5 unit=V
